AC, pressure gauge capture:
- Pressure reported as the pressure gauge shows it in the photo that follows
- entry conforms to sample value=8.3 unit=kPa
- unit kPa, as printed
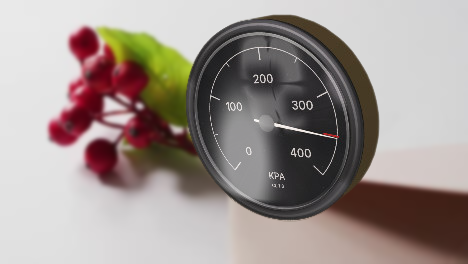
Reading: value=350 unit=kPa
